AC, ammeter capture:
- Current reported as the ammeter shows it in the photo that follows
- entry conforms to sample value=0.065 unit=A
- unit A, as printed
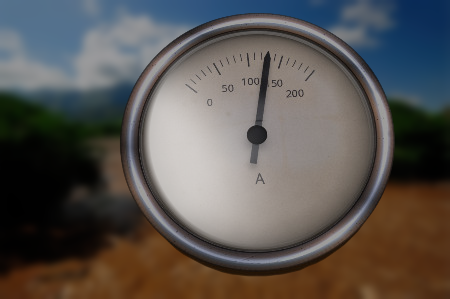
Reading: value=130 unit=A
